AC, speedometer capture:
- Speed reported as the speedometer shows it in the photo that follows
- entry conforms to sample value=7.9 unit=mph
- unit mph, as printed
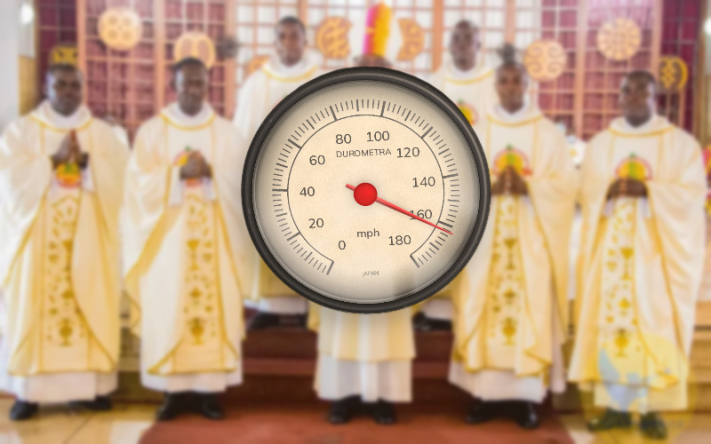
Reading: value=162 unit=mph
